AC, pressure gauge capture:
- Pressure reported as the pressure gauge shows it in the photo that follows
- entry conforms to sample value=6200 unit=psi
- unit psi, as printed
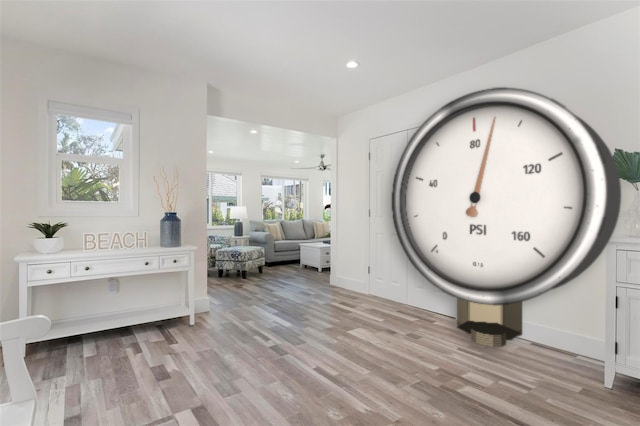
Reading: value=90 unit=psi
